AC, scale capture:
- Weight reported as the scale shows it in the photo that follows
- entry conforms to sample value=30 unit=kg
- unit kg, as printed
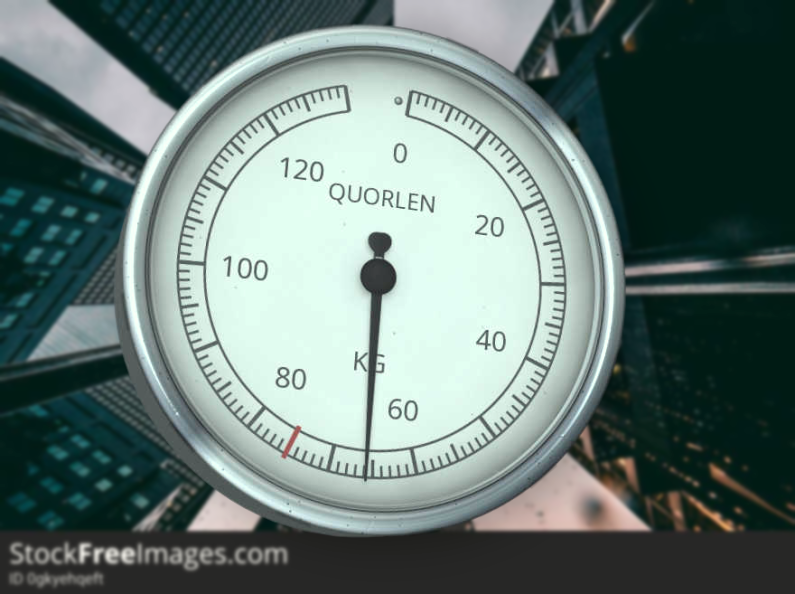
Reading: value=66 unit=kg
